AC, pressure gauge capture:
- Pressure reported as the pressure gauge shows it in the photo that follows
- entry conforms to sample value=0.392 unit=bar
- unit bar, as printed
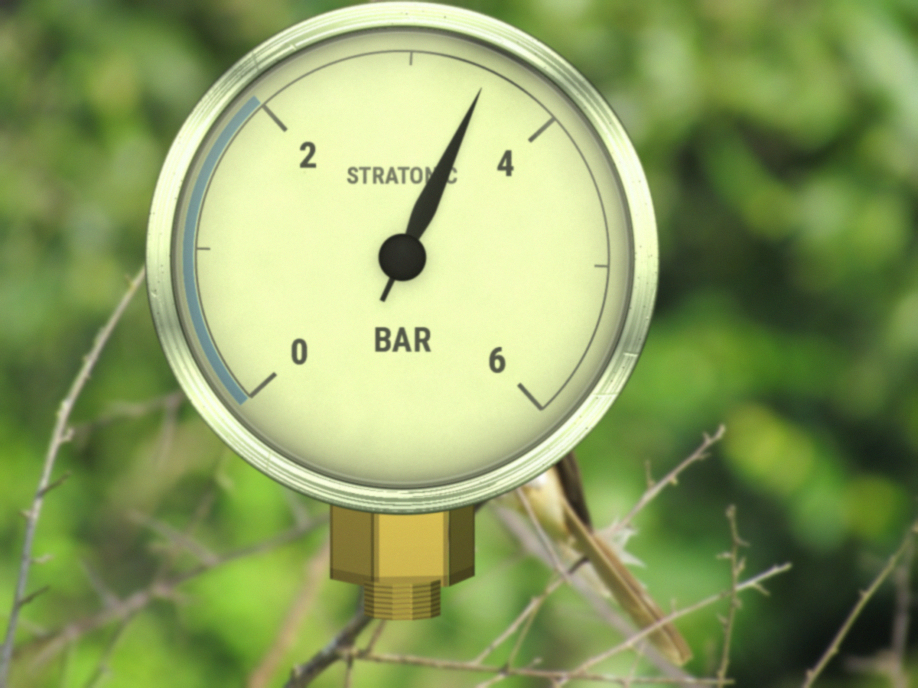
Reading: value=3.5 unit=bar
